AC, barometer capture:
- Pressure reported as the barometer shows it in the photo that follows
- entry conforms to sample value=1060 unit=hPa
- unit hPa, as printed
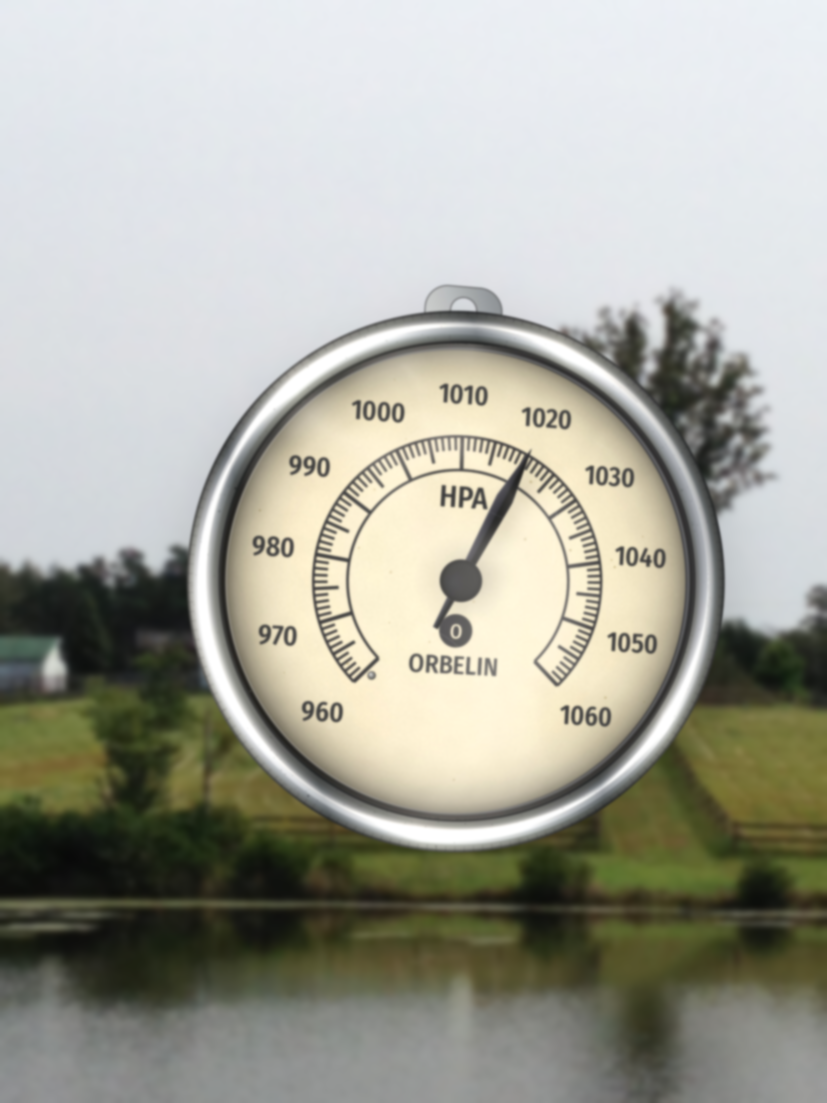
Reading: value=1020 unit=hPa
